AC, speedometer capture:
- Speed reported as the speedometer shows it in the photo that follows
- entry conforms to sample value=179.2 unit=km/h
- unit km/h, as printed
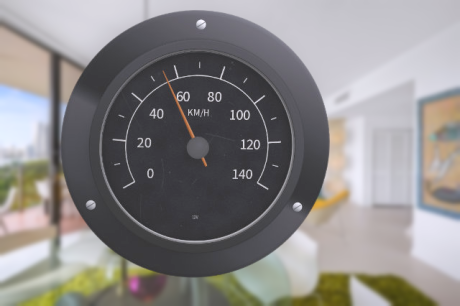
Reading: value=55 unit=km/h
